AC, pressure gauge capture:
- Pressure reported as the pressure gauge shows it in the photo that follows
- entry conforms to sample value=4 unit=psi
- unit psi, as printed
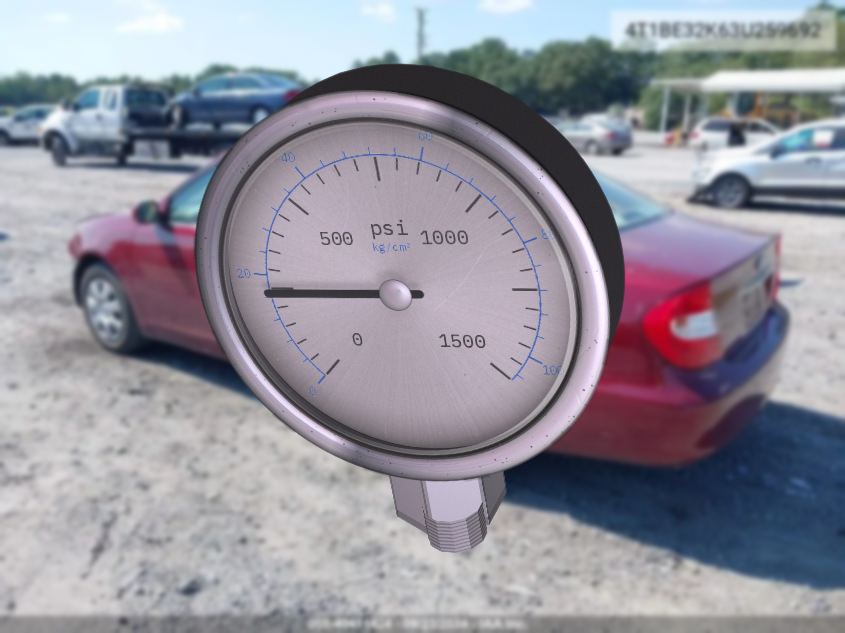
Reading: value=250 unit=psi
